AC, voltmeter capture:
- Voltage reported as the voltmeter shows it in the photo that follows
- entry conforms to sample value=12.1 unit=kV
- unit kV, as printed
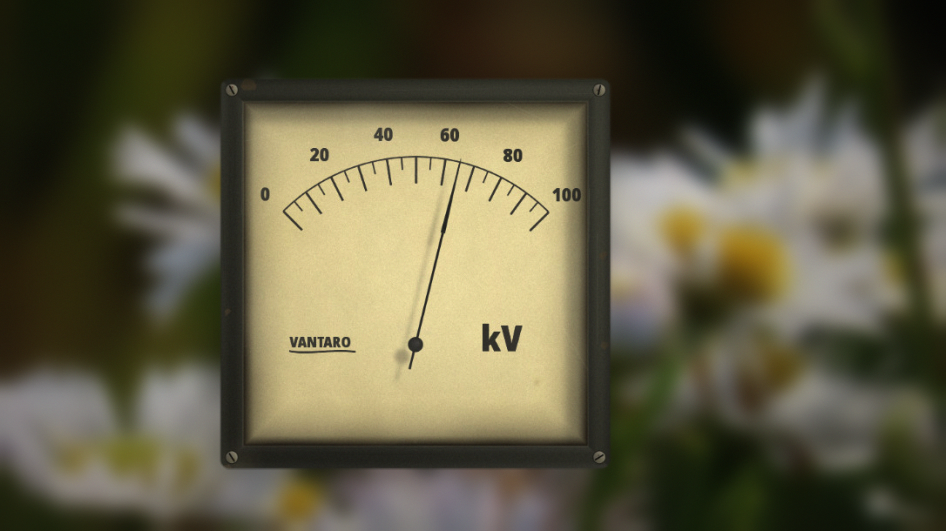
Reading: value=65 unit=kV
